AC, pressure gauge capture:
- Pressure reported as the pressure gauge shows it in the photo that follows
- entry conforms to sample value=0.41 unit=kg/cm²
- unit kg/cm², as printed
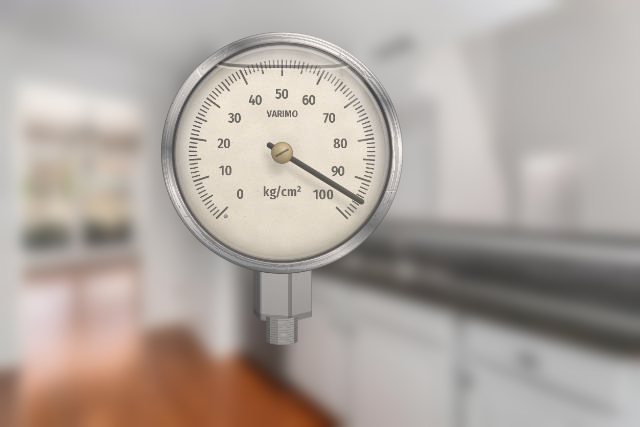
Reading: value=95 unit=kg/cm²
